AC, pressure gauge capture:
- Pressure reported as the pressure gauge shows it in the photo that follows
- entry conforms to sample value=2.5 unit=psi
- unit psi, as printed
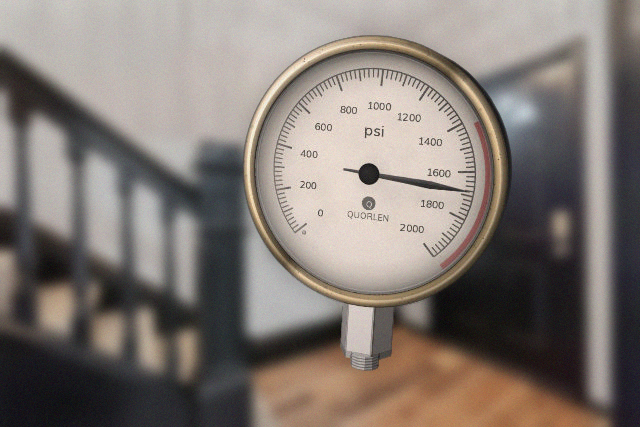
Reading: value=1680 unit=psi
